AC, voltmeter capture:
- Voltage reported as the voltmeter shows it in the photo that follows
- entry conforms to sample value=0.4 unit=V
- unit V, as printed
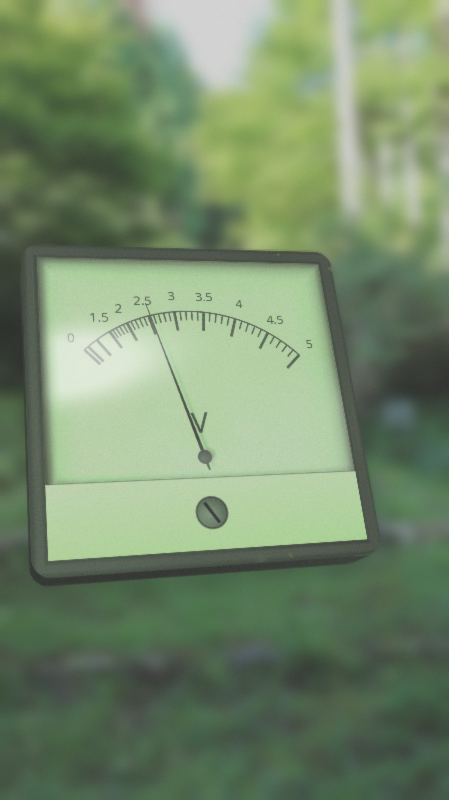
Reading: value=2.5 unit=V
